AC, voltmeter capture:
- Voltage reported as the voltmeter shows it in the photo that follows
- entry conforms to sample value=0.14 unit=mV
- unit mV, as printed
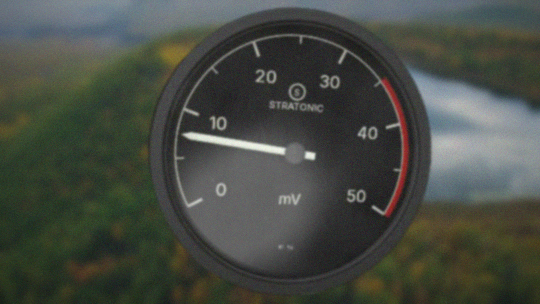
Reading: value=7.5 unit=mV
